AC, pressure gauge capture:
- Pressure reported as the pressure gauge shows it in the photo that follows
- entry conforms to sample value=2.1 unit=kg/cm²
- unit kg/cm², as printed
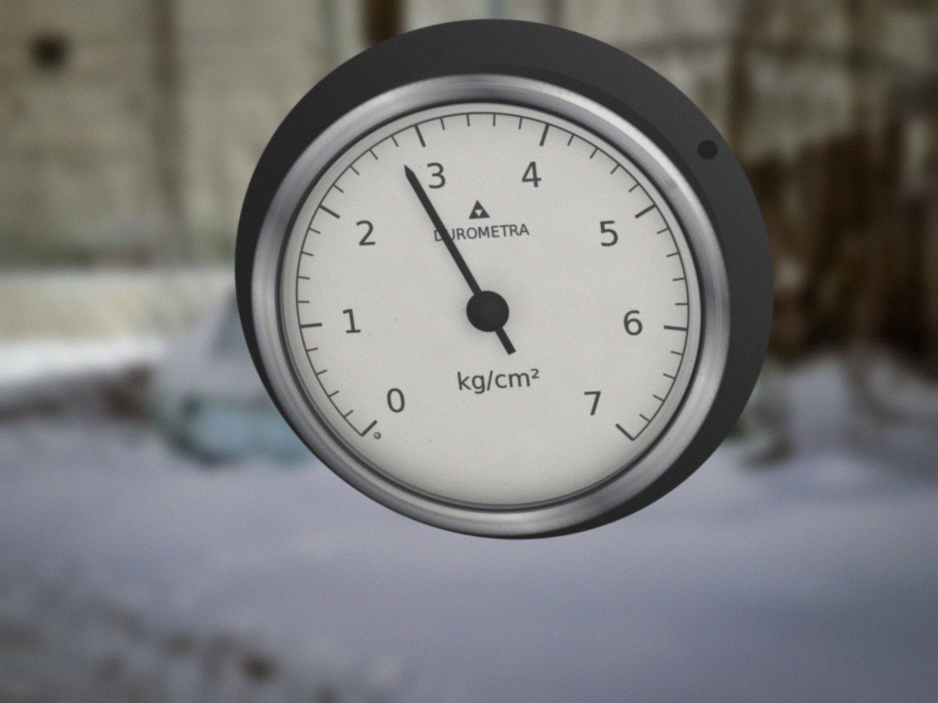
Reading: value=2.8 unit=kg/cm²
